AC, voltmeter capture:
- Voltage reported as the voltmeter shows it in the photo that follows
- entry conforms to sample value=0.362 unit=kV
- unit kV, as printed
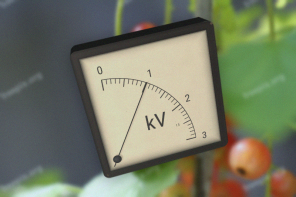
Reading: value=1 unit=kV
